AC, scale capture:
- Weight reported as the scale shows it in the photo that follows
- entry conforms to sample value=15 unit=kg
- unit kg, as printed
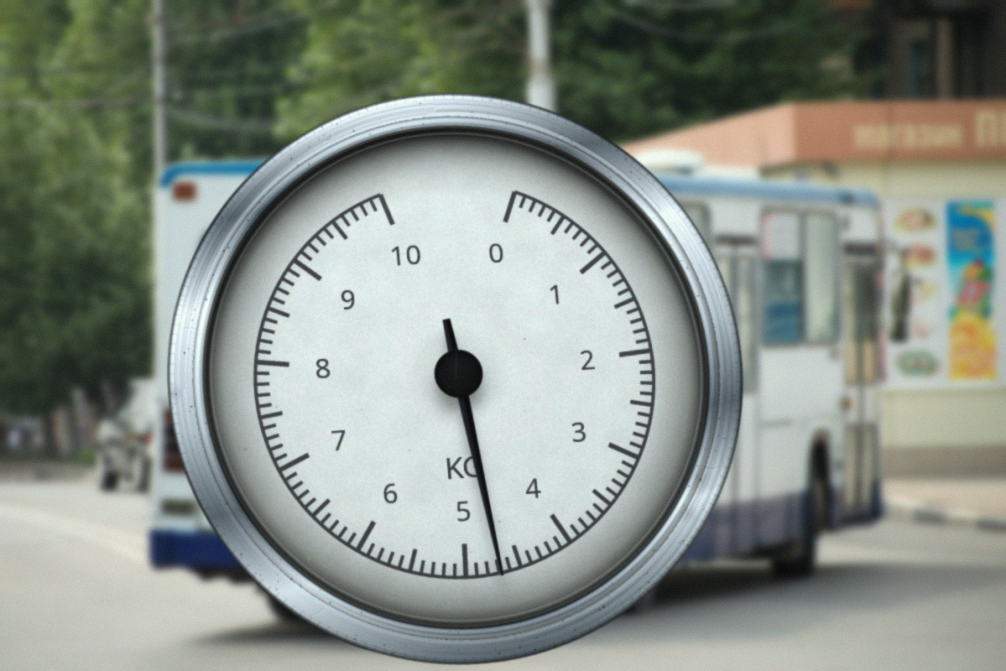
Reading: value=4.7 unit=kg
